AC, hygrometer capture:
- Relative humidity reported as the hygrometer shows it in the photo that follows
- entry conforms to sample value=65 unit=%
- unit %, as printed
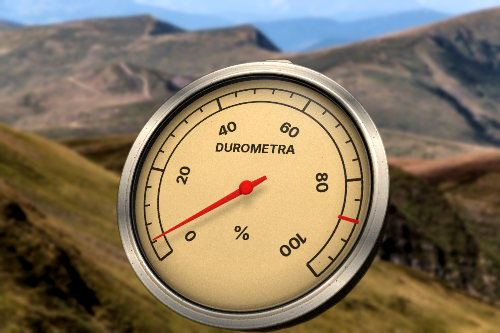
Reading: value=4 unit=%
